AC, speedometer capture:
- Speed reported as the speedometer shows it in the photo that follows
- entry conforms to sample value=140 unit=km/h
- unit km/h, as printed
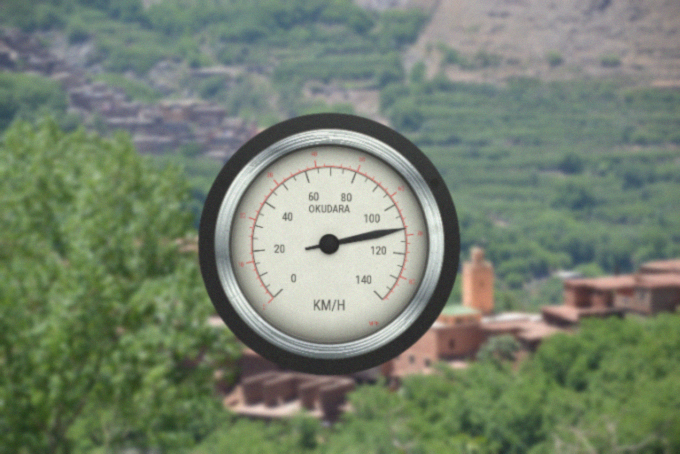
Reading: value=110 unit=km/h
